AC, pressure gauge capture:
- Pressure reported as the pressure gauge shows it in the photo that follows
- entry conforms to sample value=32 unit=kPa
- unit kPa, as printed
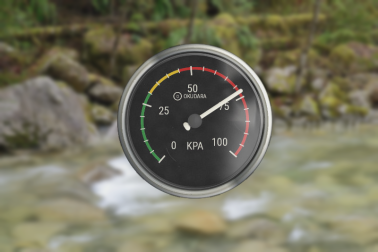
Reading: value=72.5 unit=kPa
